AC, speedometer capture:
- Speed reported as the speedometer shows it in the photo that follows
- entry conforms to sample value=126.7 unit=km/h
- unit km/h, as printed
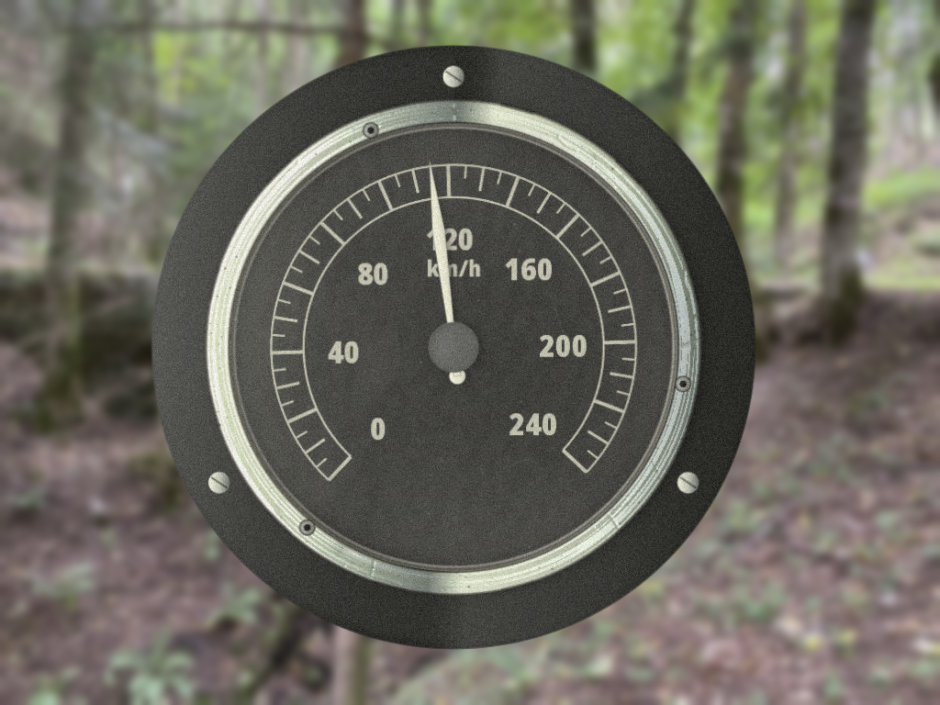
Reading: value=115 unit=km/h
